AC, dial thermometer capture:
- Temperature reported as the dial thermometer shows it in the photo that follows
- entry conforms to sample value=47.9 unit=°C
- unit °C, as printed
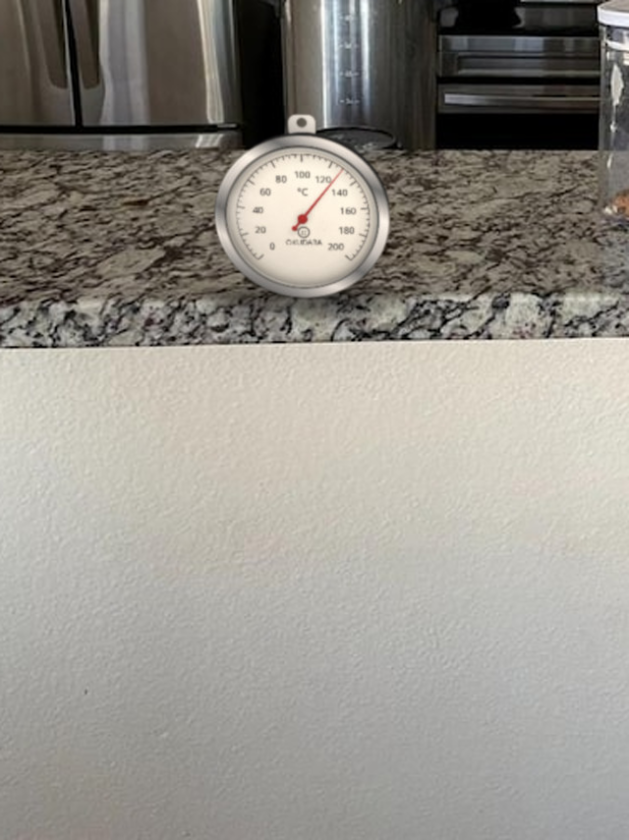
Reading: value=128 unit=°C
